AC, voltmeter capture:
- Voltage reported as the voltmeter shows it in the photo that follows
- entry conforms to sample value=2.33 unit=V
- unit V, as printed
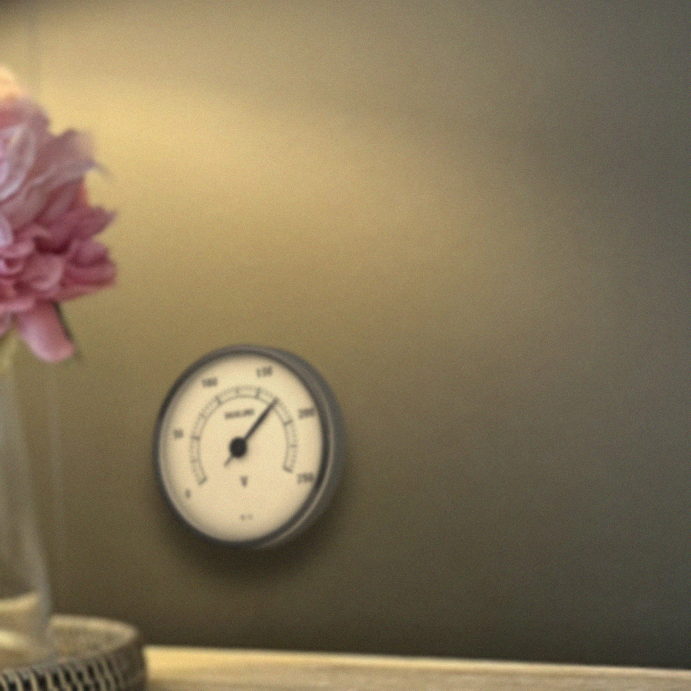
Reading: value=175 unit=V
